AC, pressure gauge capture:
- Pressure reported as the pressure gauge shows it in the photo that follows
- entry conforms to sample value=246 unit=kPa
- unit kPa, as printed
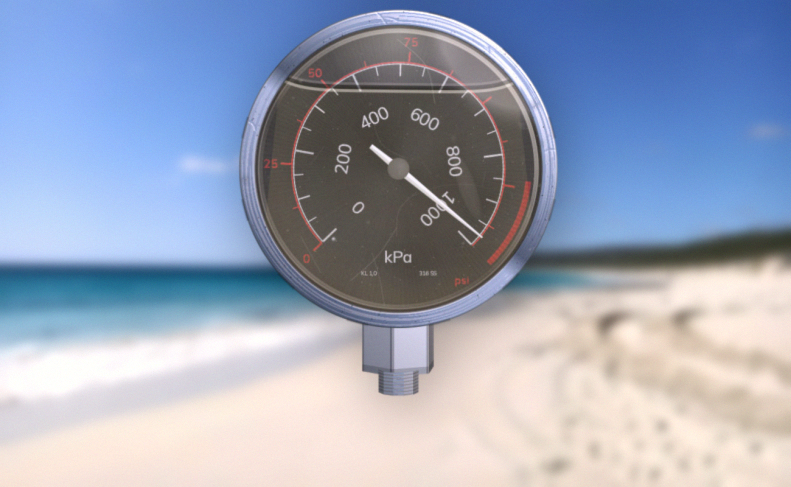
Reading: value=975 unit=kPa
